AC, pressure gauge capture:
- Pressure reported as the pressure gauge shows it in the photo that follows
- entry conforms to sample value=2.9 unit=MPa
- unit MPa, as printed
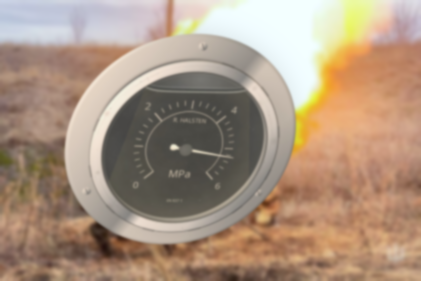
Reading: value=5.2 unit=MPa
